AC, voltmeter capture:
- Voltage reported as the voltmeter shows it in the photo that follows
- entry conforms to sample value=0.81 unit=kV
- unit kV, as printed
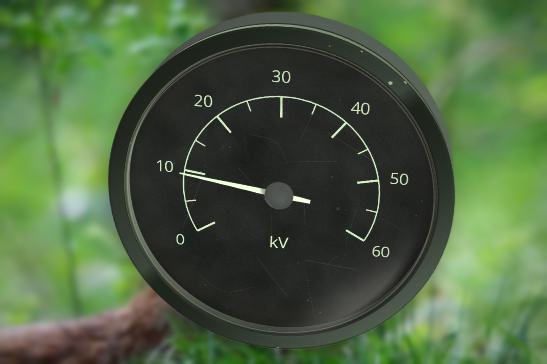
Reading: value=10 unit=kV
